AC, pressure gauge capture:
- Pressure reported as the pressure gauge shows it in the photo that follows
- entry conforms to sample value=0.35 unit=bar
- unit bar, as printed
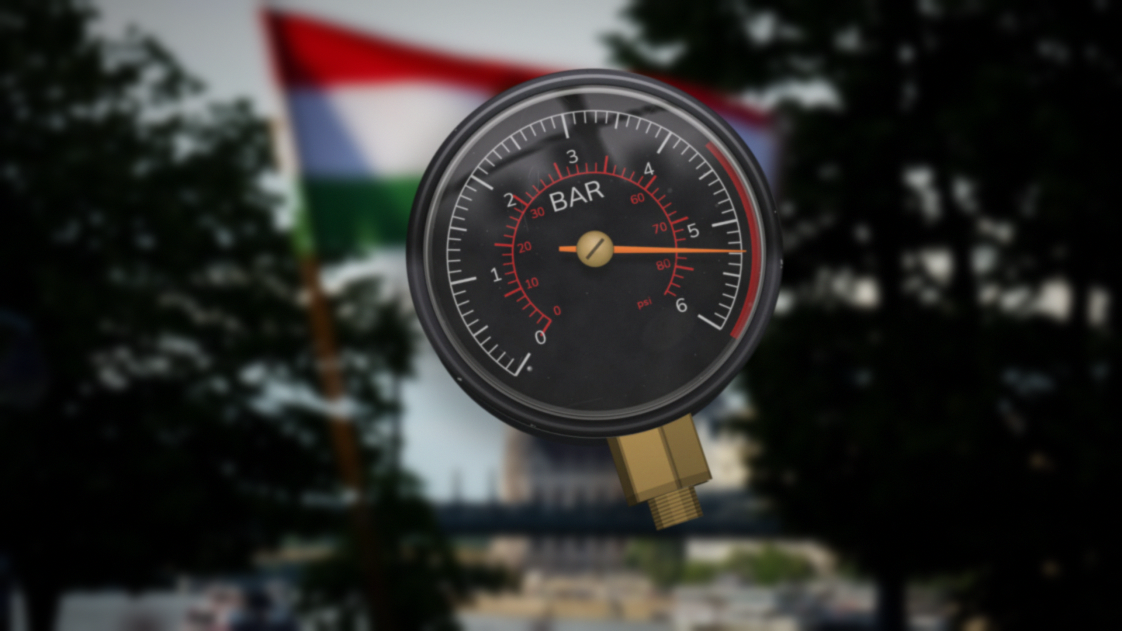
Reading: value=5.3 unit=bar
